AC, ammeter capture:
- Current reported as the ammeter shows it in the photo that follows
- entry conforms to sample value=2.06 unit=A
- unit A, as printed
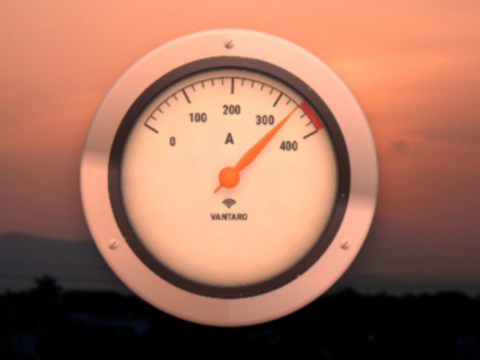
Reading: value=340 unit=A
